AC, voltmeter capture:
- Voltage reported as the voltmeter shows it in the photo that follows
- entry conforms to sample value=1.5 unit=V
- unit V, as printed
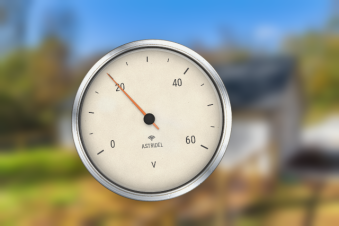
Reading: value=20 unit=V
